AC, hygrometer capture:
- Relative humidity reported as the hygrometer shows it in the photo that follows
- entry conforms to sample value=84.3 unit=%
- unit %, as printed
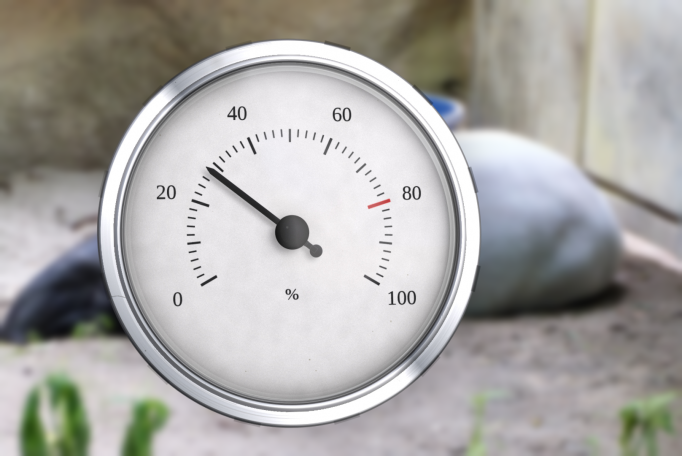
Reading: value=28 unit=%
